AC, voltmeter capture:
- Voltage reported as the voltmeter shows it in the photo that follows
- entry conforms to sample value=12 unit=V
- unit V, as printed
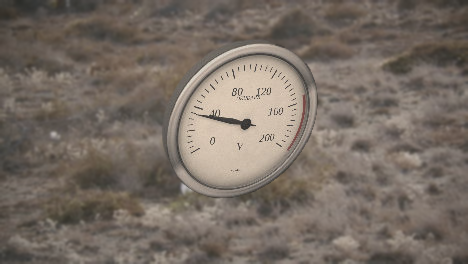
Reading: value=35 unit=V
